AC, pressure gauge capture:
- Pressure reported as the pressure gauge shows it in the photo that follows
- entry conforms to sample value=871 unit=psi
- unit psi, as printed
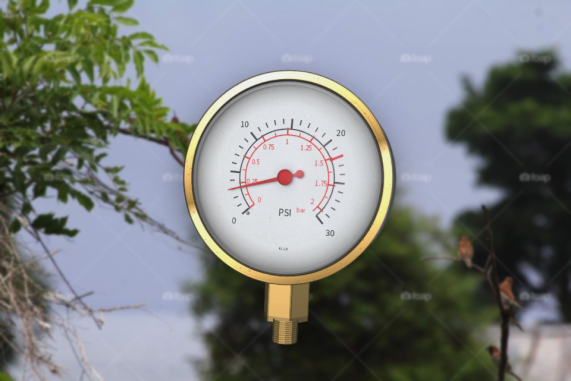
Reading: value=3 unit=psi
